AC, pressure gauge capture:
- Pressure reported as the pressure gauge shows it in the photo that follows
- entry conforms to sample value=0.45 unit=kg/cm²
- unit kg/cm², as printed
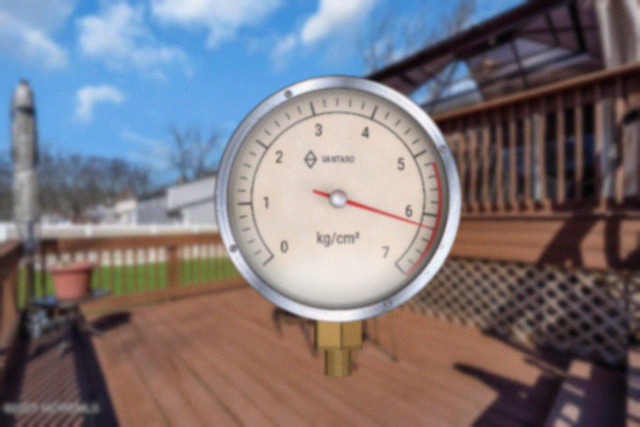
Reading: value=6.2 unit=kg/cm²
